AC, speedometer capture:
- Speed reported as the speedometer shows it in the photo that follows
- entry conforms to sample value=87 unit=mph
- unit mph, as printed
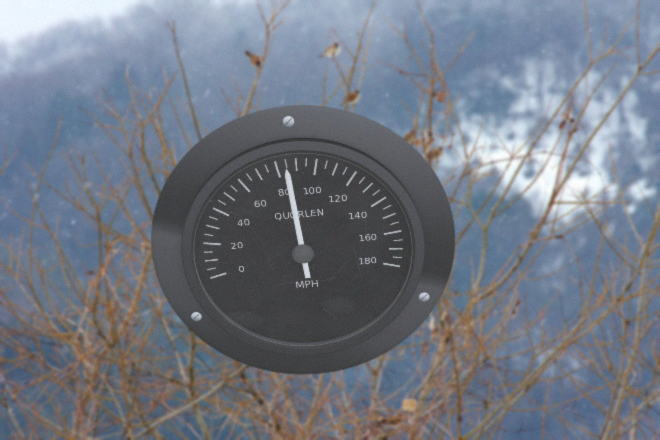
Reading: value=85 unit=mph
